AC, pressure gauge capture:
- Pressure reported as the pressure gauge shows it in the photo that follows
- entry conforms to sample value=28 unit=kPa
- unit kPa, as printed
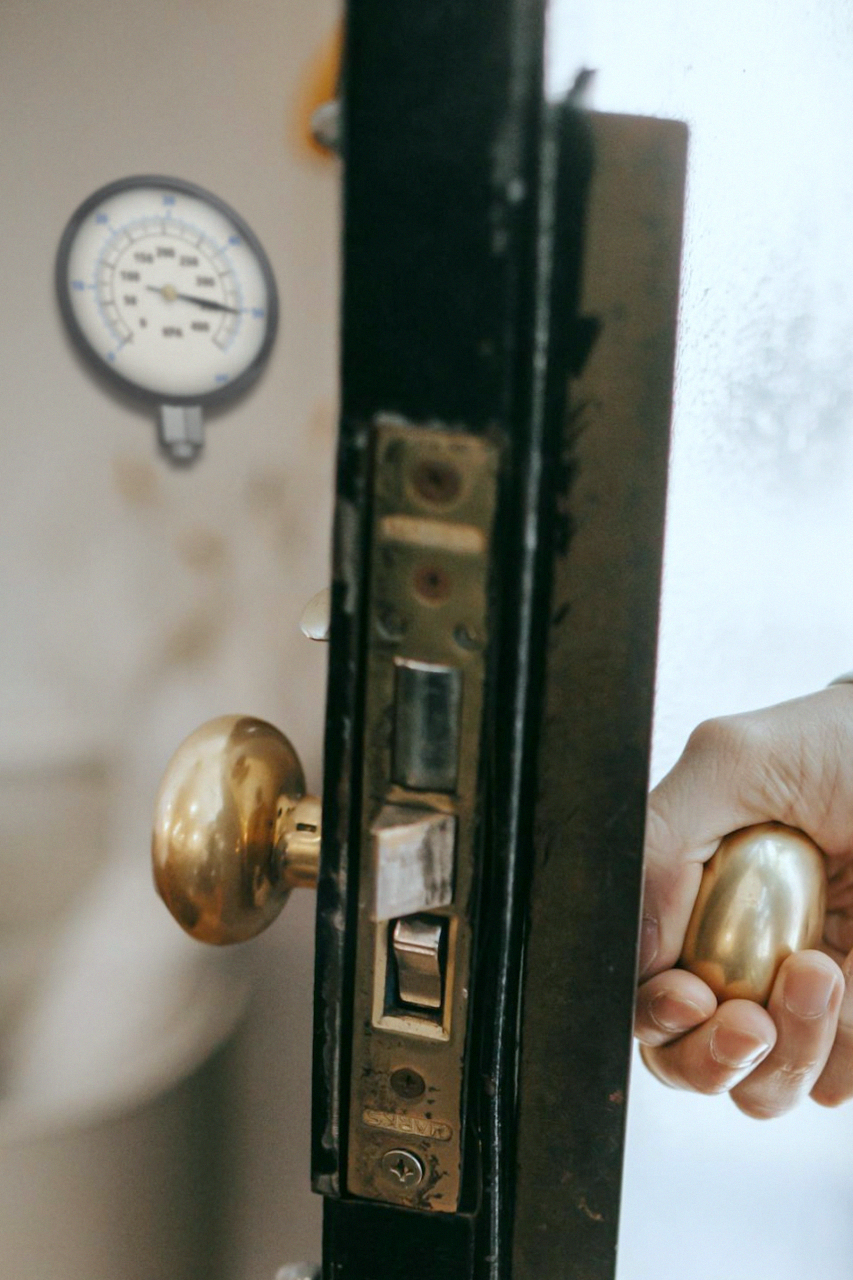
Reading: value=350 unit=kPa
